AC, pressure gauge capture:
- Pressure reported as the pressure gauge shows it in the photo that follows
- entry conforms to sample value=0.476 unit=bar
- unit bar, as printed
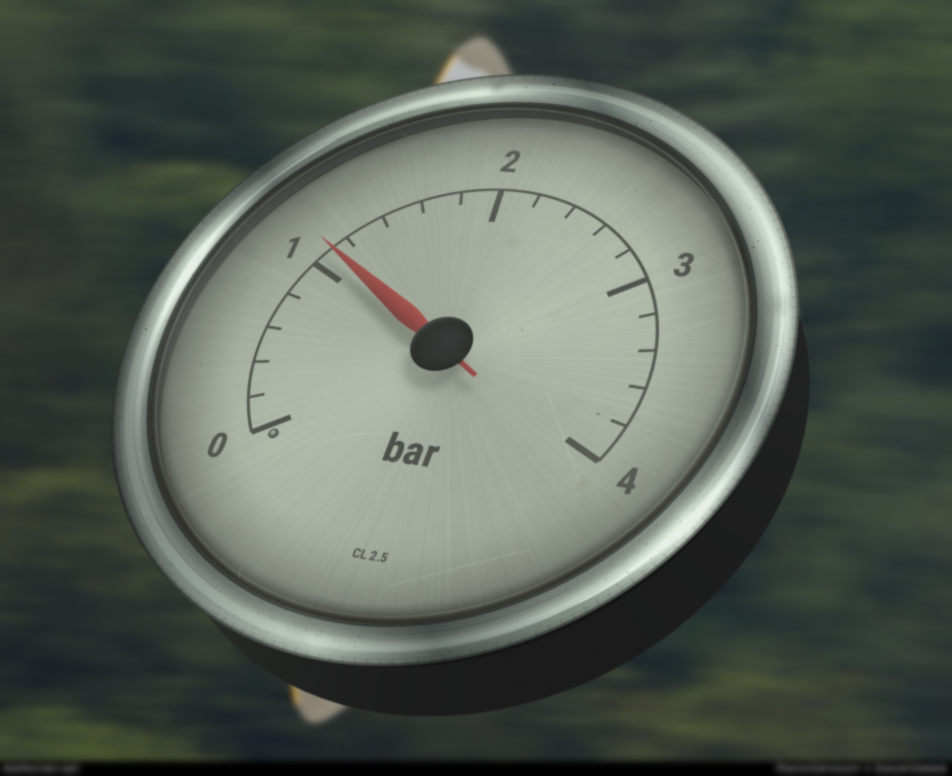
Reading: value=1.1 unit=bar
